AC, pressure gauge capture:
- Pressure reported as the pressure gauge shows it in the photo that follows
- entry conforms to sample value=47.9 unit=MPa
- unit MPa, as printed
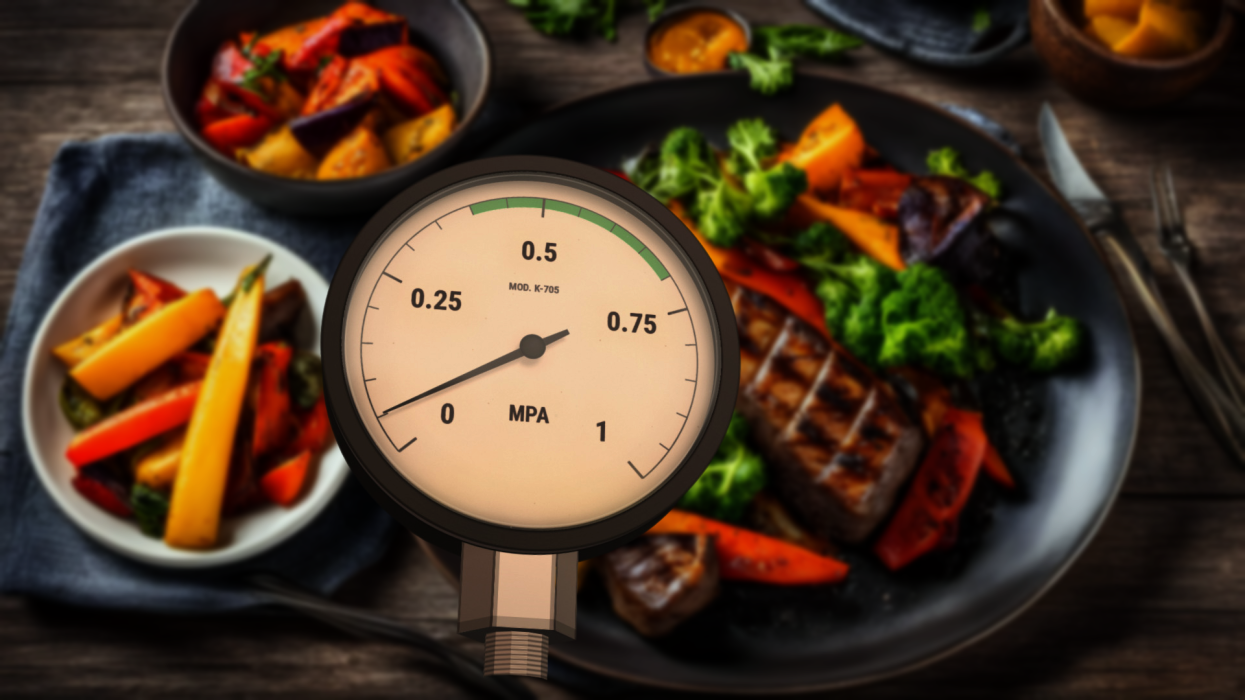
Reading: value=0.05 unit=MPa
